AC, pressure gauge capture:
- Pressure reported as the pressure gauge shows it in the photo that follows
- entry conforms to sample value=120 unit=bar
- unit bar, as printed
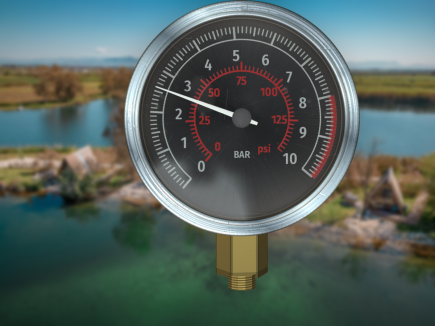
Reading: value=2.6 unit=bar
